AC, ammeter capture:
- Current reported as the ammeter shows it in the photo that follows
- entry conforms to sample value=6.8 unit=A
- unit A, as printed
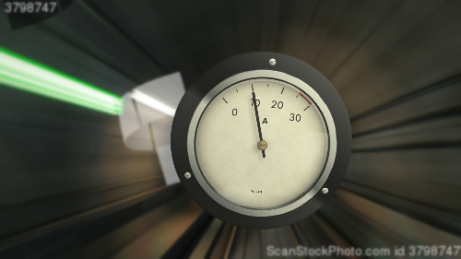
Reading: value=10 unit=A
